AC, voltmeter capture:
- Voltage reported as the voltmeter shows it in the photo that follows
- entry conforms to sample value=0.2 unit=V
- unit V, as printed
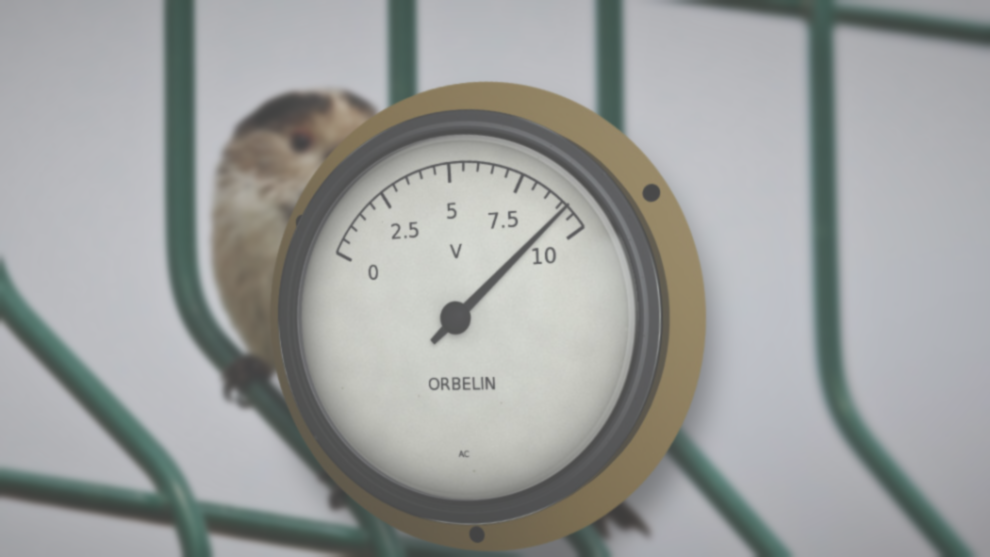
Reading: value=9.25 unit=V
